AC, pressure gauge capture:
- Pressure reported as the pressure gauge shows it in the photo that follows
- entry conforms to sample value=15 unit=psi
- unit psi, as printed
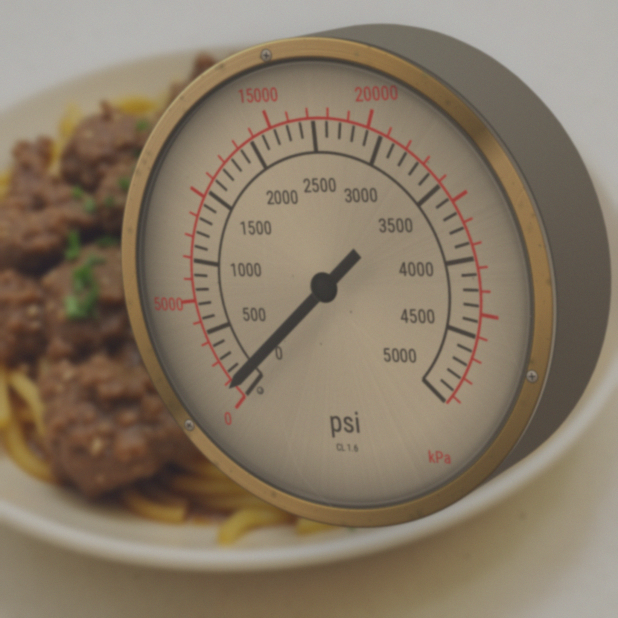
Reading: value=100 unit=psi
